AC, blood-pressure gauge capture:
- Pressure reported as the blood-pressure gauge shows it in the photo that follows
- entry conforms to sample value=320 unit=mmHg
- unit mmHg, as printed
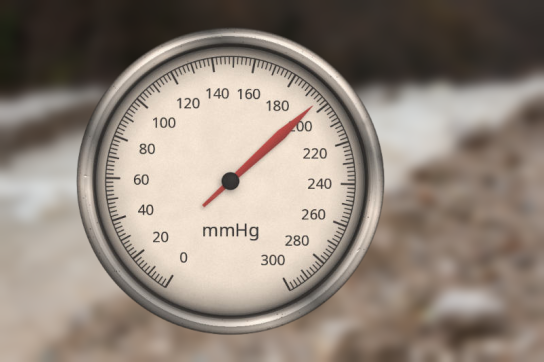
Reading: value=196 unit=mmHg
